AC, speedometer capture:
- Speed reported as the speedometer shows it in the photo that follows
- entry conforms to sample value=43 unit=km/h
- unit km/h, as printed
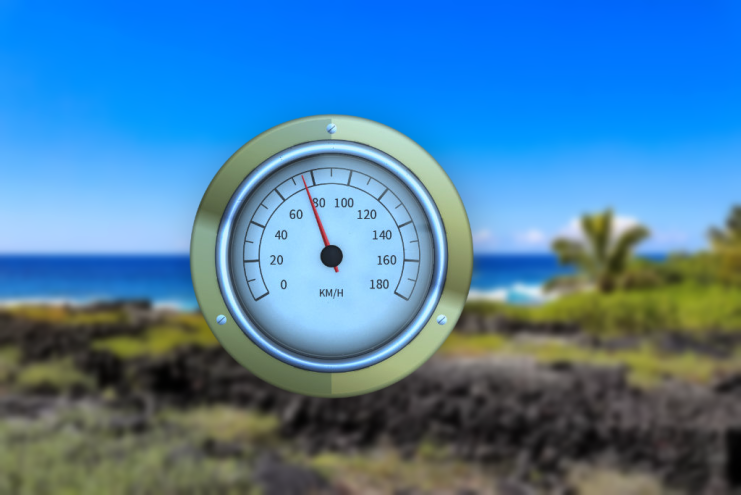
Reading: value=75 unit=km/h
